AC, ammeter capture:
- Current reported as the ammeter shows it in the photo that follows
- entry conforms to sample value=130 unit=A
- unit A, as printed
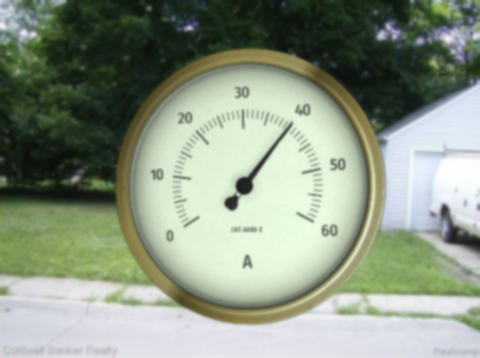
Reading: value=40 unit=A
